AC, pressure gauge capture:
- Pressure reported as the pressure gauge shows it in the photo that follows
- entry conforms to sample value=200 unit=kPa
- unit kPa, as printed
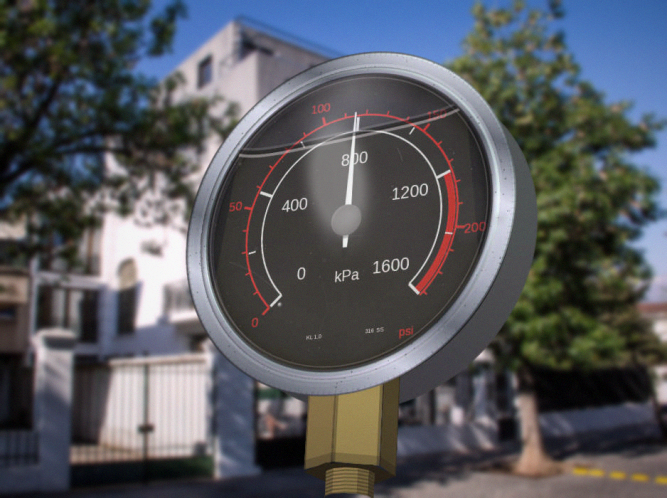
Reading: value=800 unit=kPa
